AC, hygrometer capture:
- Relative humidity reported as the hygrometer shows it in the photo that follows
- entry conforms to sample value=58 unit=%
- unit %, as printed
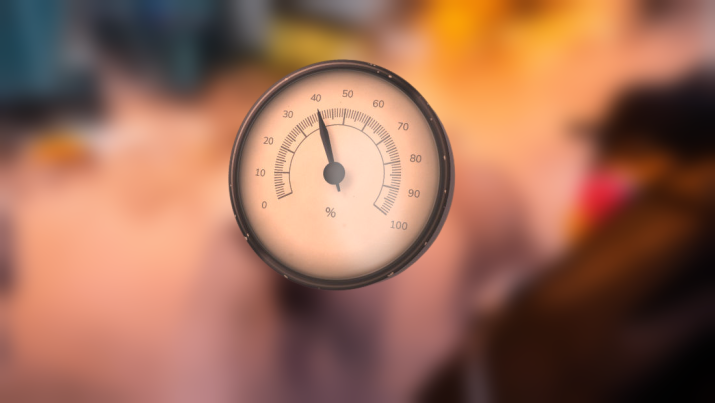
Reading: value=40 unit=%
